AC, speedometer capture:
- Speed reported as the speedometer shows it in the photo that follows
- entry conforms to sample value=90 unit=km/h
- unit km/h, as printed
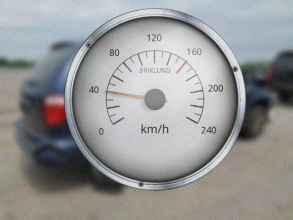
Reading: value=40 unit=km/h
